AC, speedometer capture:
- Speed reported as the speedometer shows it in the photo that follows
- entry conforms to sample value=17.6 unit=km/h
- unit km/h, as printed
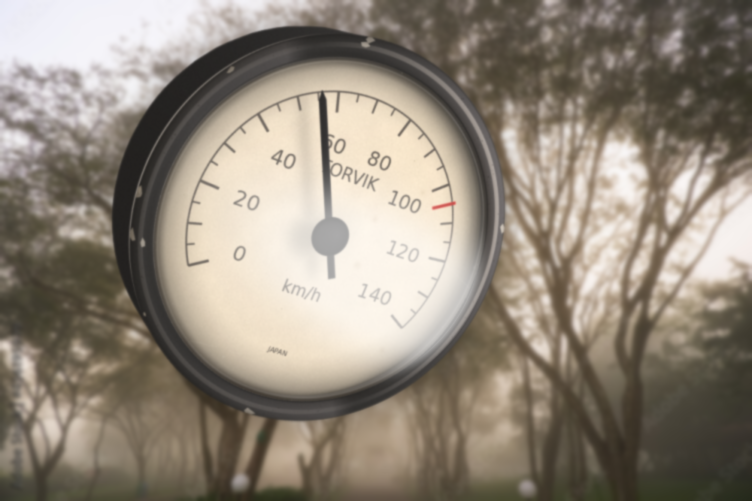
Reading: value=55 unit=km/h
